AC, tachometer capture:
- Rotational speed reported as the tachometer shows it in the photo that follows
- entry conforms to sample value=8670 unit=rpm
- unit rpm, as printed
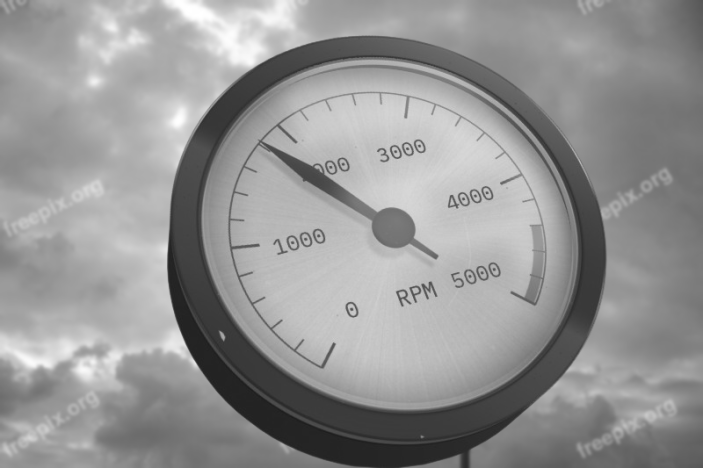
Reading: value=1800 unit=rpm
